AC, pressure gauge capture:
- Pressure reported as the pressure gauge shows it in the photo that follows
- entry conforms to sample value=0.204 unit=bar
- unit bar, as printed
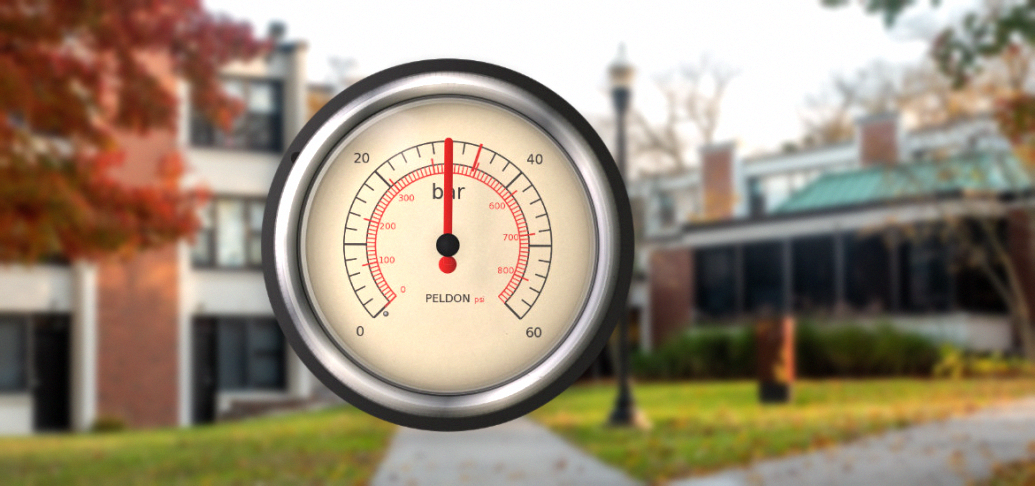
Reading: value=30 unit=bar
